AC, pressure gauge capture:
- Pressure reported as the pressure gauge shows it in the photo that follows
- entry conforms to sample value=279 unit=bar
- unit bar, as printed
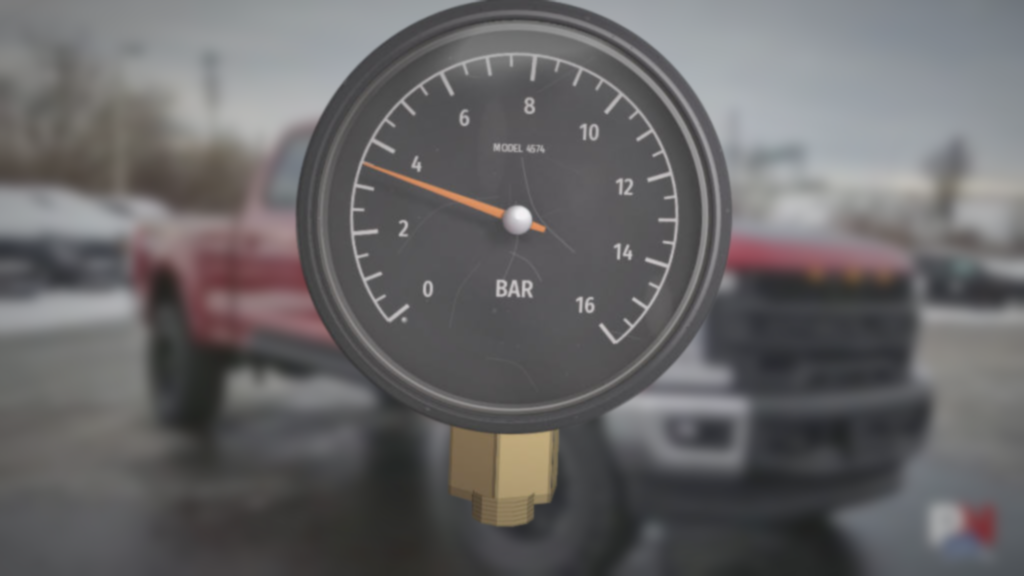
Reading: value=3.5 unit=bar
